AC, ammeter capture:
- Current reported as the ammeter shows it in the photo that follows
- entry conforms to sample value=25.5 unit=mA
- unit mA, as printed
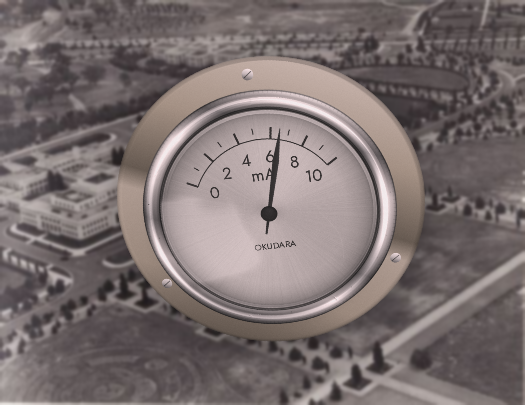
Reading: value=6.5 unit=mA
